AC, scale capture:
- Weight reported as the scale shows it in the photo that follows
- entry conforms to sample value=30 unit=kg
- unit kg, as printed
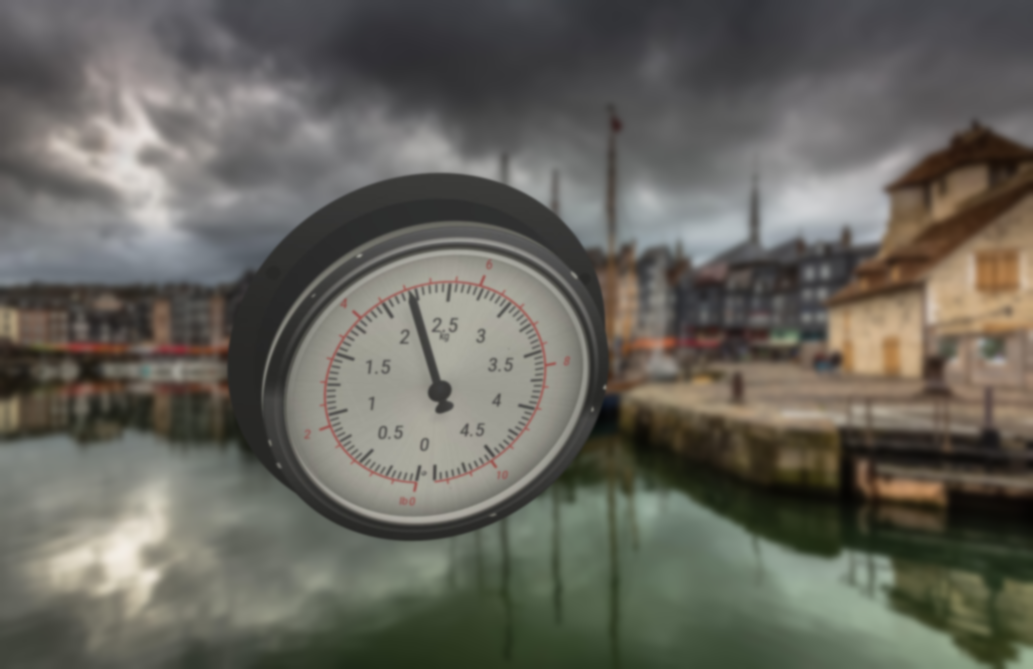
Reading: value=2.2 unit=kg
